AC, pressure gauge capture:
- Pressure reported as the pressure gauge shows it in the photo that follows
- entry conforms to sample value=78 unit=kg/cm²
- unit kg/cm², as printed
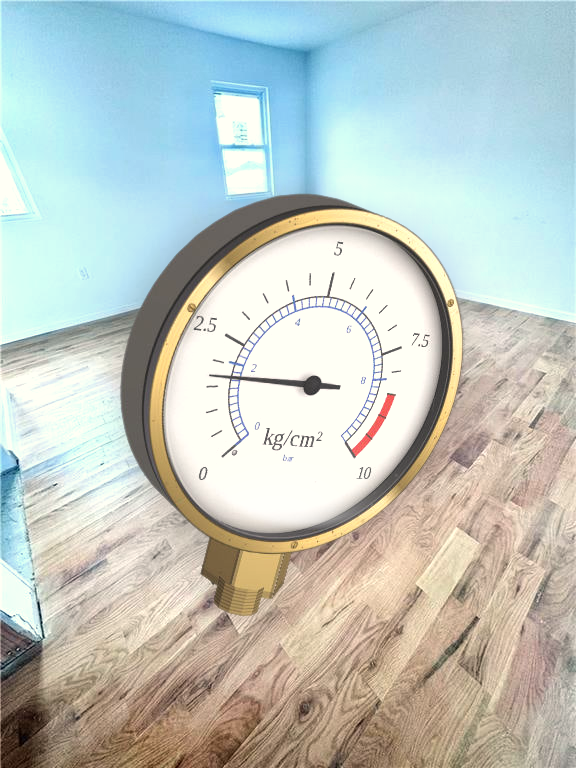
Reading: value=1.75 unit=kg/cm²
